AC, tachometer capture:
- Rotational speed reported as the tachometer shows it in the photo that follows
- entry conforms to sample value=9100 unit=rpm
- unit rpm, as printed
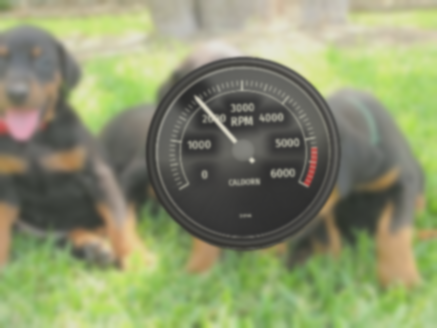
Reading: value=2000 unit=rpm
